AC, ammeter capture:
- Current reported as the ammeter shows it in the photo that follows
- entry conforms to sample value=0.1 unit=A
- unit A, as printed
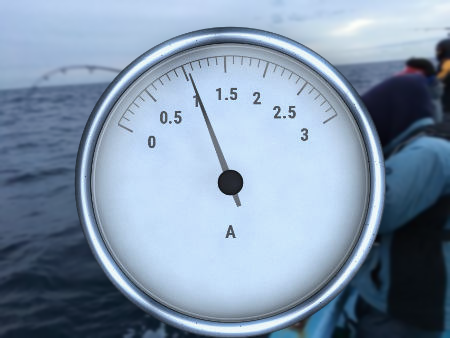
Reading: value=1.05 unit=A
